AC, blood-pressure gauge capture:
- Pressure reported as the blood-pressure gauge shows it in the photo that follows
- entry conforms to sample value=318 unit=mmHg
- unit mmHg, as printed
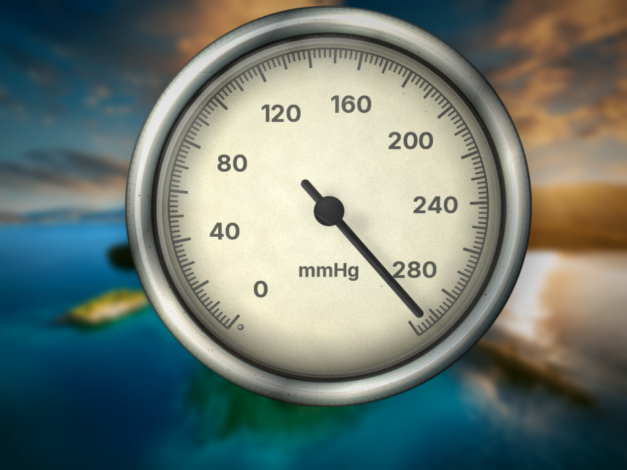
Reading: value=294 unit=mmHg
